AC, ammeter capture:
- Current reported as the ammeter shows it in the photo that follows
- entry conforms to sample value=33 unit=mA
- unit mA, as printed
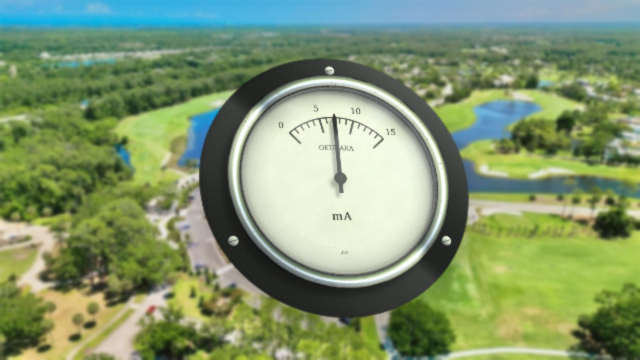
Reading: value=7 unit=mA
